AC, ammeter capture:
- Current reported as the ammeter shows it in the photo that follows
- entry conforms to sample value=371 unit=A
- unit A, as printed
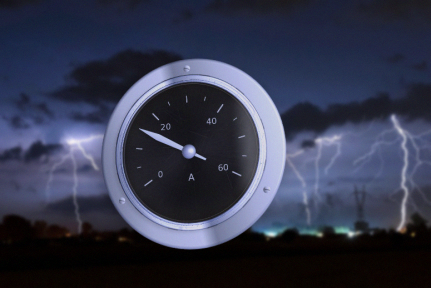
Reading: value=15 unit=A
